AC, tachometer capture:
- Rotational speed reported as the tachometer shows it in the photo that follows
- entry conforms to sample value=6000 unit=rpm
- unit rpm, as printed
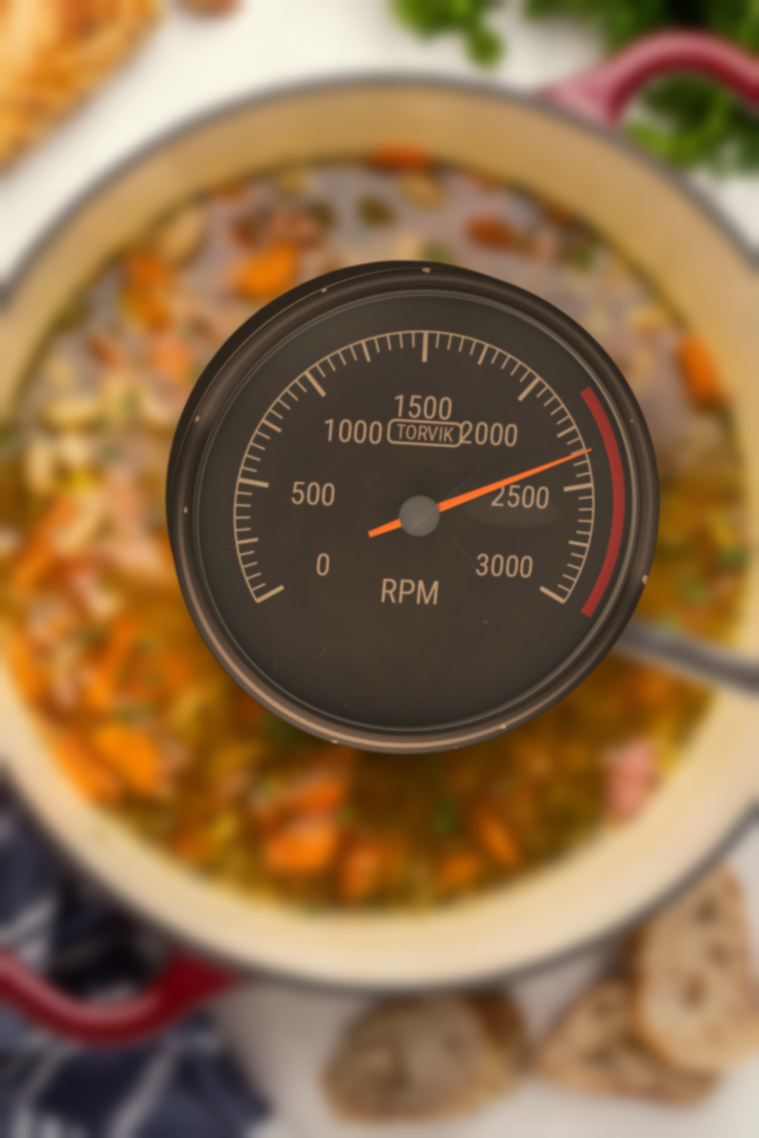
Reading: value=2350 unit=rpm
